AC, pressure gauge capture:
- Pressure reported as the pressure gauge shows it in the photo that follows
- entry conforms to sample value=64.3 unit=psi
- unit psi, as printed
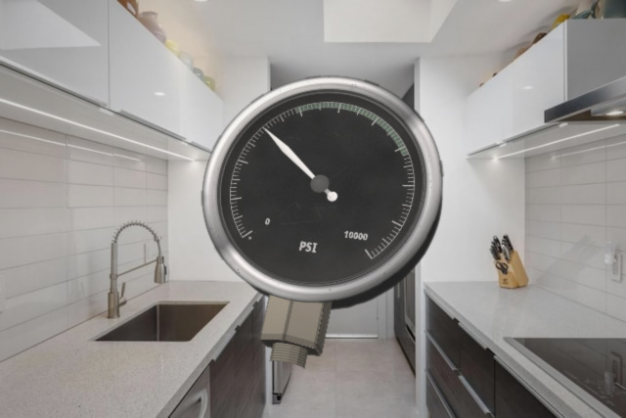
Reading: value=3000 unit=psi
